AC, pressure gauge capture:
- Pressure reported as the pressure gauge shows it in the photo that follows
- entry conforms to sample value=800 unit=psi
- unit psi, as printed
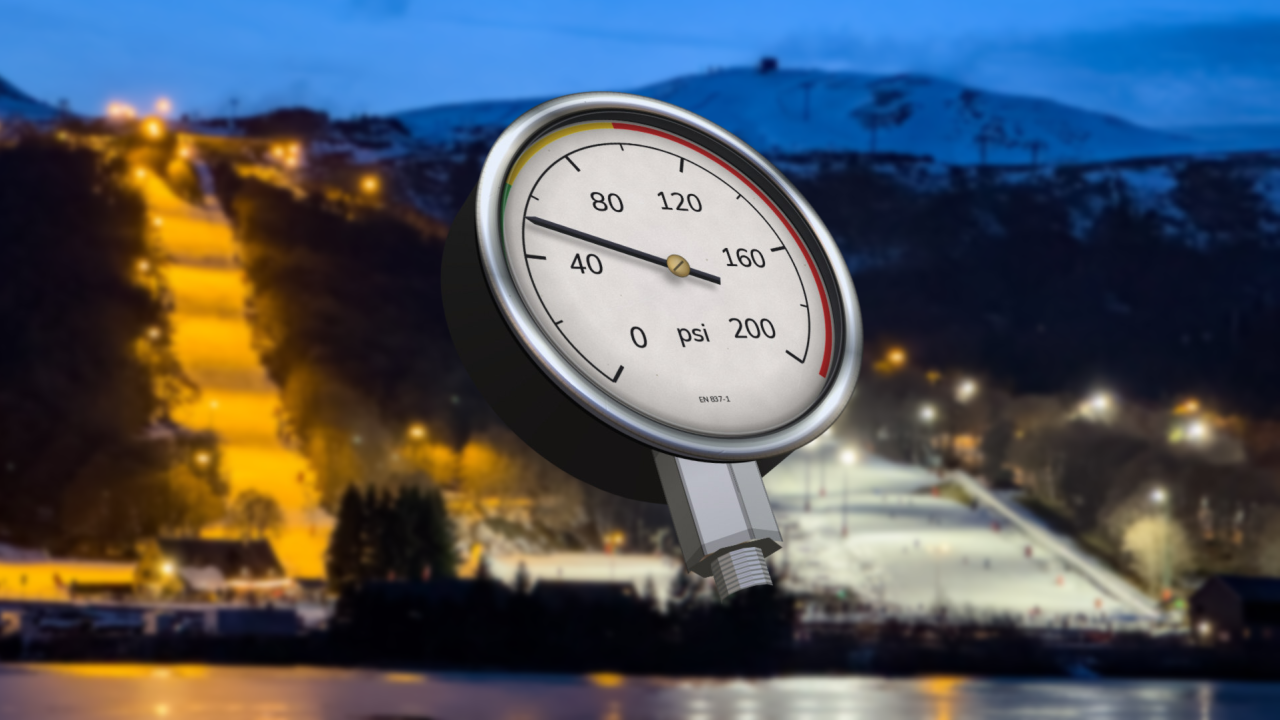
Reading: value=50 unit=psi
